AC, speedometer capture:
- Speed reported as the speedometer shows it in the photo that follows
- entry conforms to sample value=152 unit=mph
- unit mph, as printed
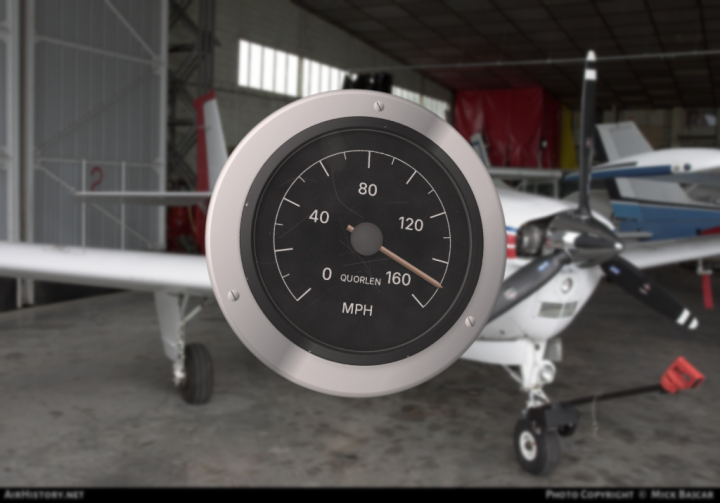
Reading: value=150 unit=mph
